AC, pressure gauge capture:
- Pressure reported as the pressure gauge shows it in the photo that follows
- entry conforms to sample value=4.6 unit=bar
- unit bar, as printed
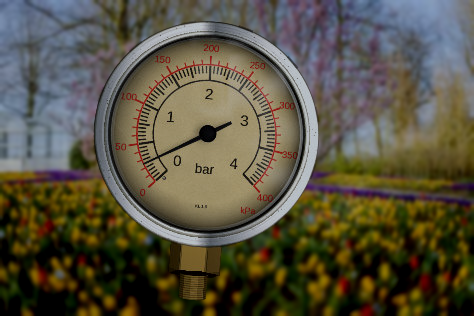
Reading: value=0.25 unit=bar
